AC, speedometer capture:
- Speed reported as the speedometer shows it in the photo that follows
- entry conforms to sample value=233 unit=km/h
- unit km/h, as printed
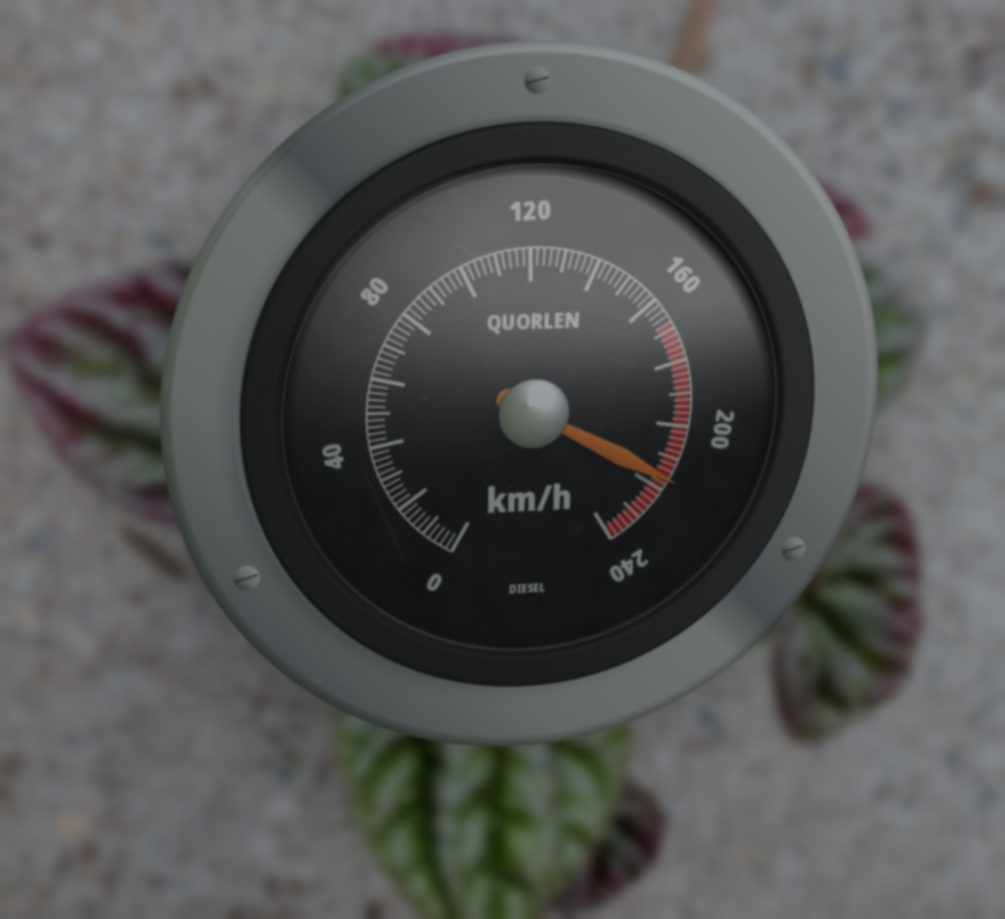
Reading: value=216 unit=km/h
